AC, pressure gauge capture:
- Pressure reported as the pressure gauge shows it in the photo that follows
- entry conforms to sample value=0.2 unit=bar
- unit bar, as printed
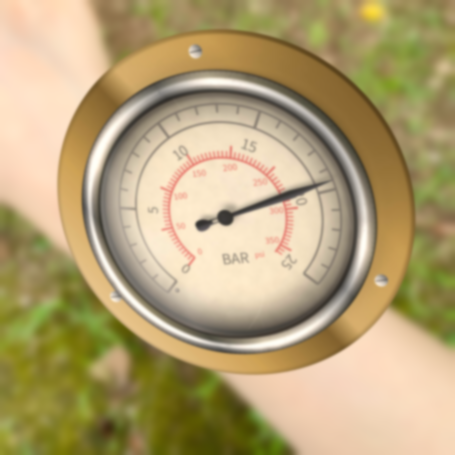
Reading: value=19.5 unit=bar
